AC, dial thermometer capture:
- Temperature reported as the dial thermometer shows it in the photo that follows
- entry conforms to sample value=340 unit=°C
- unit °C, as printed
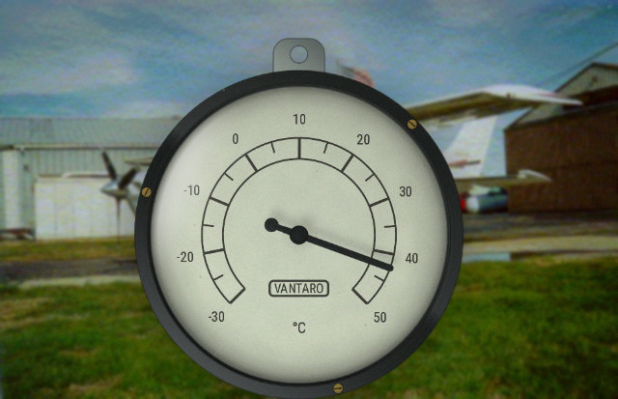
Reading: value=42.5 unit=°C
